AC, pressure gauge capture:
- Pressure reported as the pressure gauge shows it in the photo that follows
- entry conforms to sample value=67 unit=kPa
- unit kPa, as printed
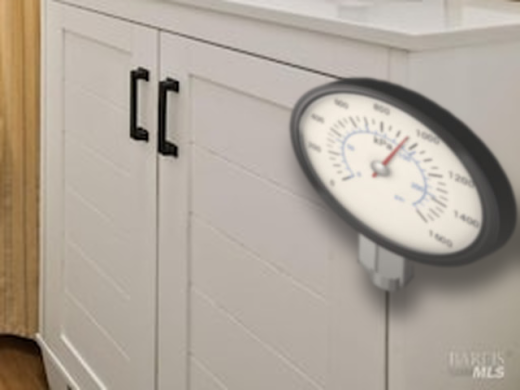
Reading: value=950 unit=kPa
